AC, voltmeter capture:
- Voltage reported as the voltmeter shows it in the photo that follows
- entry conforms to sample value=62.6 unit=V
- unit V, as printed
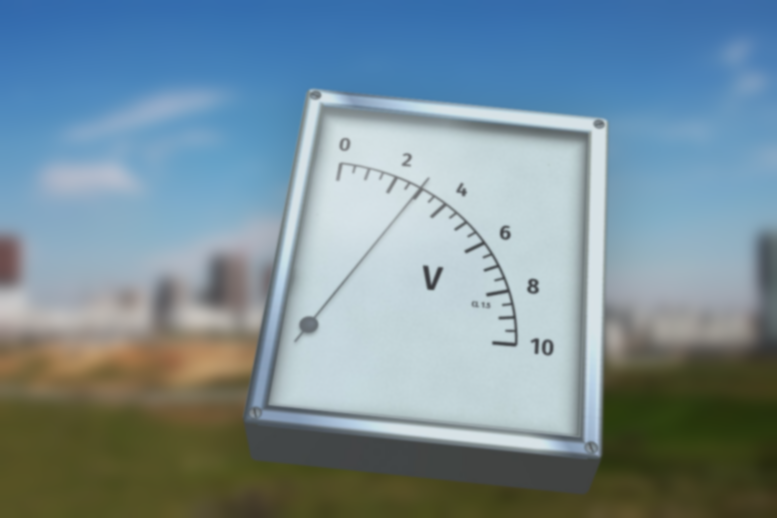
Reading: value=3 unit=V
